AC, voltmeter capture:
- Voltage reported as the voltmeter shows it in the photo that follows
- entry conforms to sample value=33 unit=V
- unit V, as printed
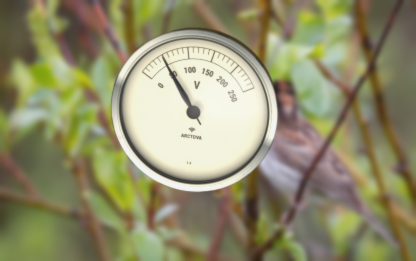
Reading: value=50 unit=V
